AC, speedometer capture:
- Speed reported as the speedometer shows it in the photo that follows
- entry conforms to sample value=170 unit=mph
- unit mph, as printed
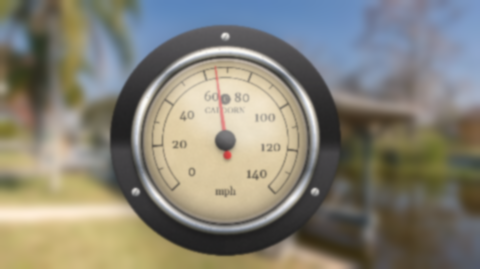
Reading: value=65 unit=mph
